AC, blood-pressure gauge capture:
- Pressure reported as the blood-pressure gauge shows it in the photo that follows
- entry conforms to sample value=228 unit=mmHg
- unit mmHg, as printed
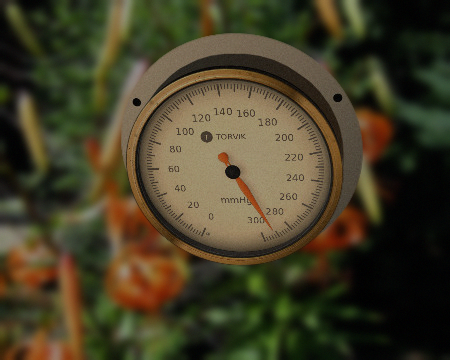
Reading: value=290 unit=mmHg
